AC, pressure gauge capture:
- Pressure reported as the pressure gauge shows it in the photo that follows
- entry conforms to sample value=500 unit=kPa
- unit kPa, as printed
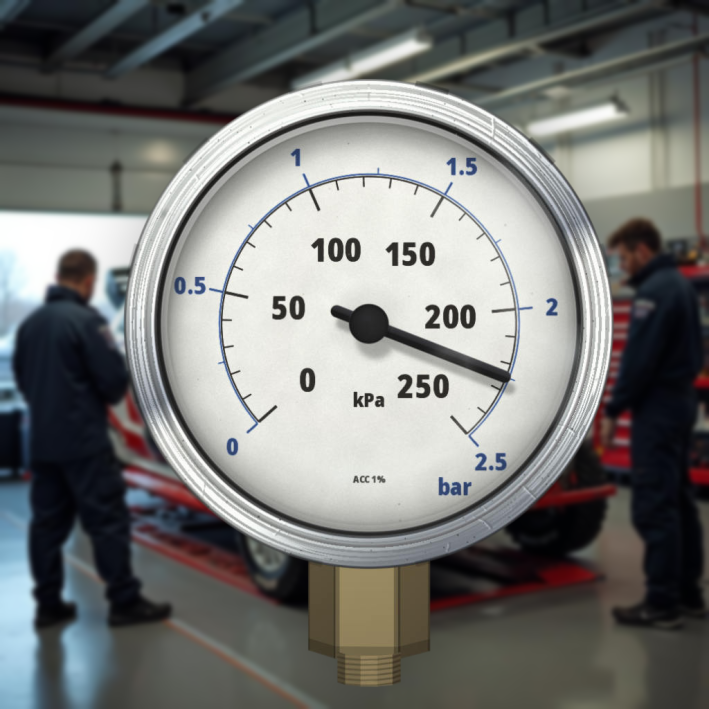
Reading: value=225 unit=kPa
